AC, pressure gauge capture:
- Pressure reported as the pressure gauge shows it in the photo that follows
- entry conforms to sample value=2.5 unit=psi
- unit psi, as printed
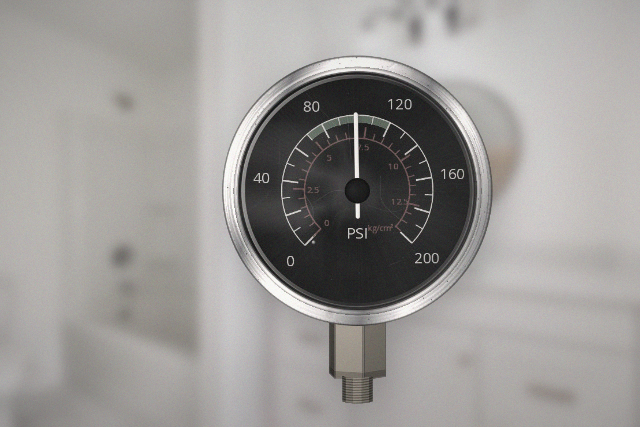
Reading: value=100 unit=psi
